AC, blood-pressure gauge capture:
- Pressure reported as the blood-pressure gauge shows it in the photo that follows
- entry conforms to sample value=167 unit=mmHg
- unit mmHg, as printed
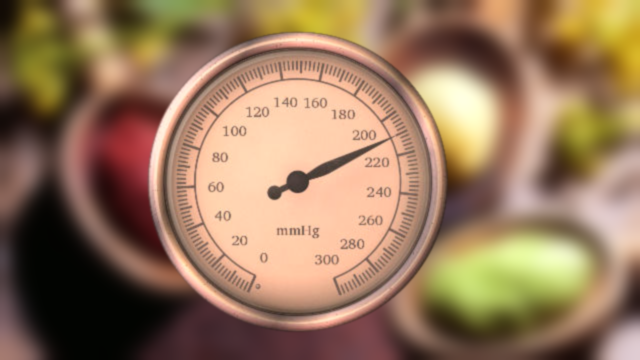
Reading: value=210 unit=mmHg
